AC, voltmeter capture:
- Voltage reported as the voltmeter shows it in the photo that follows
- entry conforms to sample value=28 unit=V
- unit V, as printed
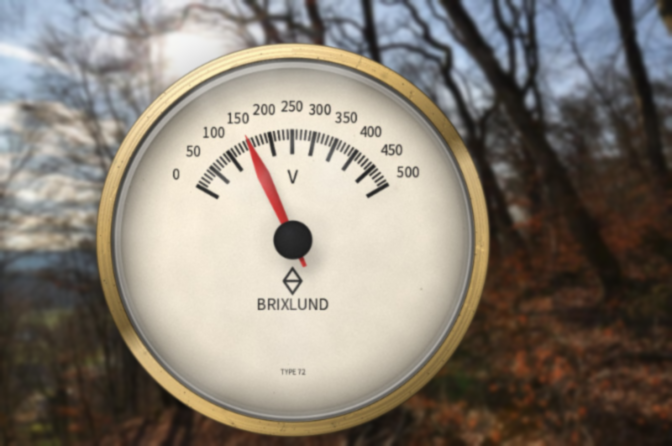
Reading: value=150 unit=V
